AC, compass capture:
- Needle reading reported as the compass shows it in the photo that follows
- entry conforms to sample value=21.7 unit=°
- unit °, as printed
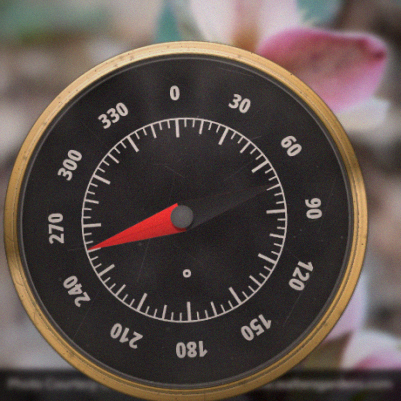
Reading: value=255 unit=°
